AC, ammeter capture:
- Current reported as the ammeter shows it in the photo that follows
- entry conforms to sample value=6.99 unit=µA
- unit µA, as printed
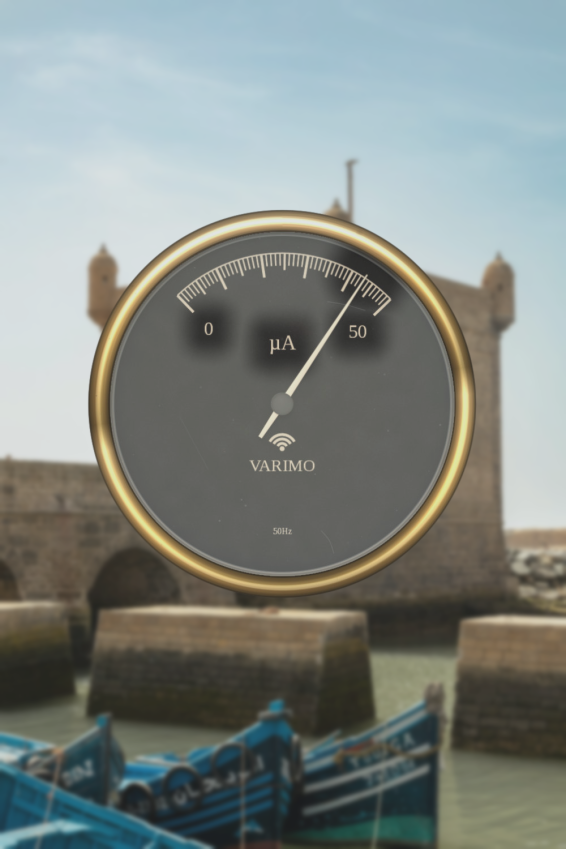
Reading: value=43 unit=µA
